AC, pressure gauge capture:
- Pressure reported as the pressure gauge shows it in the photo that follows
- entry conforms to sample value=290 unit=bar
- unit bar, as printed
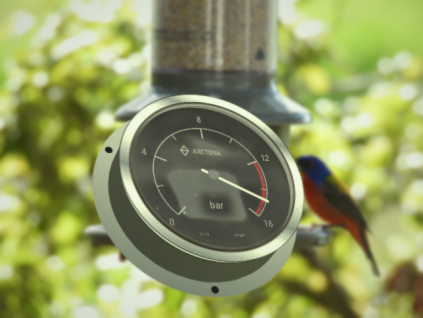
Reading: value=15 unit=bar
